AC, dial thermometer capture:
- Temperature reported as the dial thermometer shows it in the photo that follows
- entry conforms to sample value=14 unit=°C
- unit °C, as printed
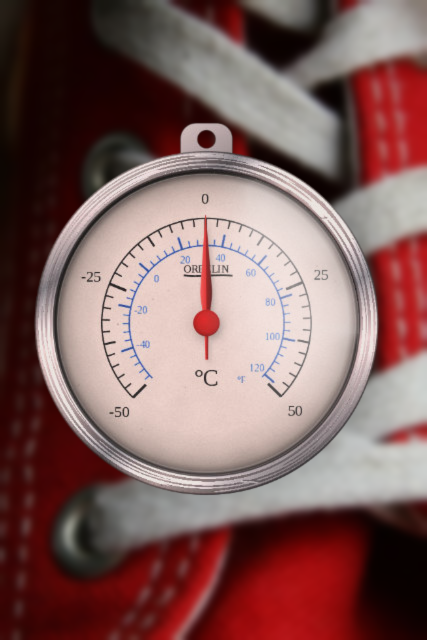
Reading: value=0 unit=°C
